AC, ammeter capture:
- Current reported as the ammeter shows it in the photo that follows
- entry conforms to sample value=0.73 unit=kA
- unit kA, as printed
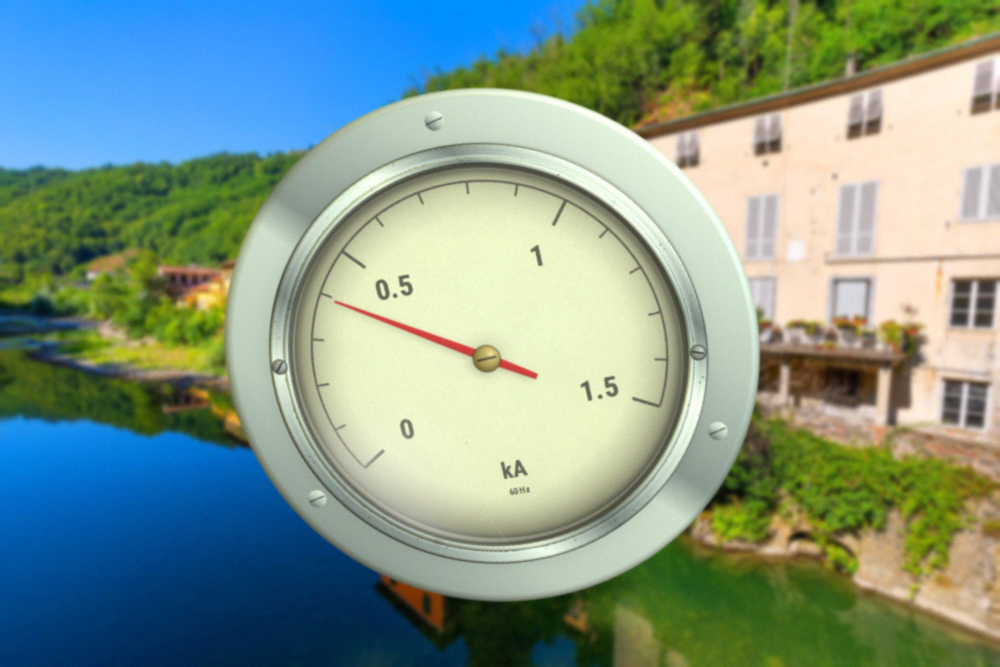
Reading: value=0.4 unit=kA
